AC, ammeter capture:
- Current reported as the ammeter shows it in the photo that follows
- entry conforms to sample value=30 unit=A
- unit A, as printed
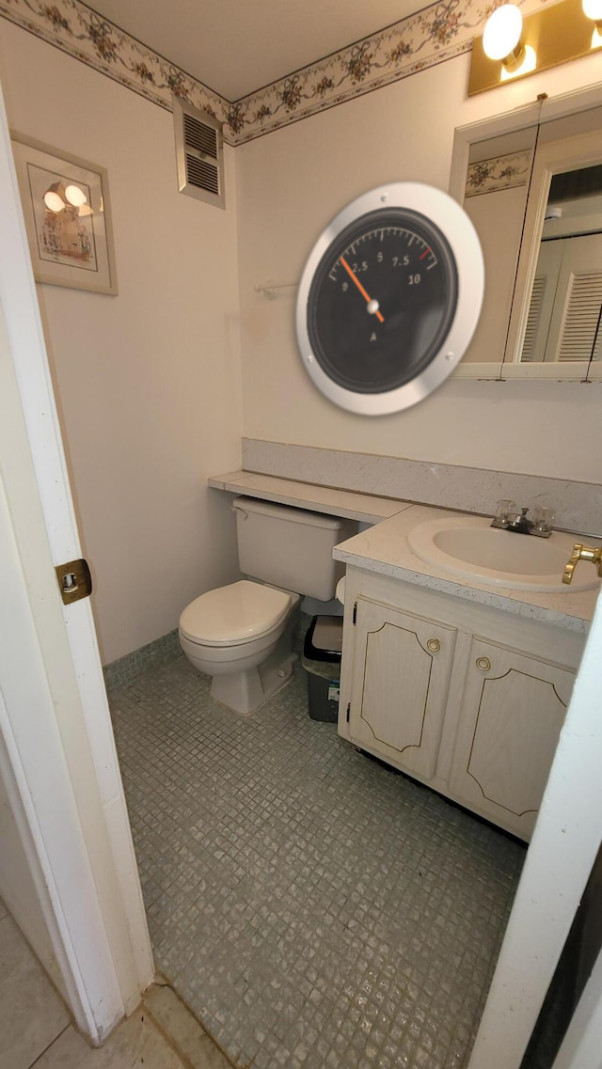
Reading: value=1.5 unit=A
